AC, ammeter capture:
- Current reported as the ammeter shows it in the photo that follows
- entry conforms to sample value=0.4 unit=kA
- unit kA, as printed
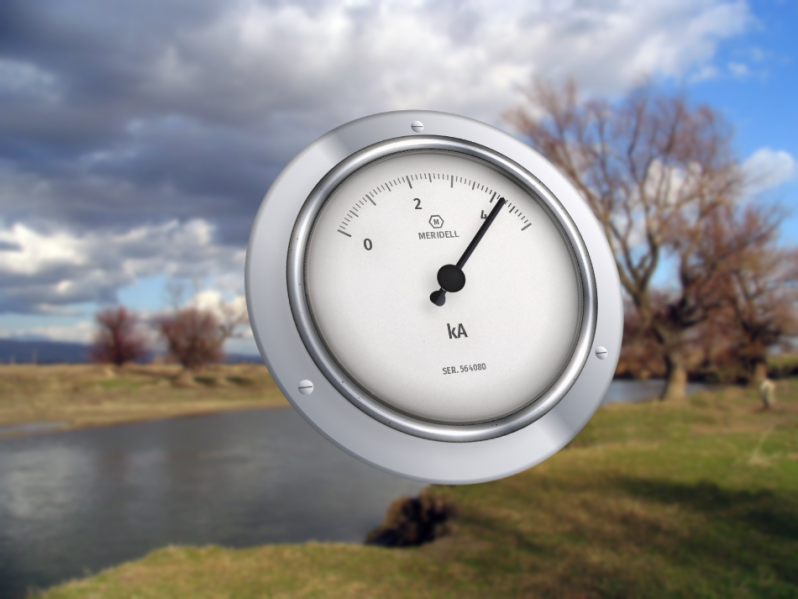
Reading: value=4.2 unit=kA
